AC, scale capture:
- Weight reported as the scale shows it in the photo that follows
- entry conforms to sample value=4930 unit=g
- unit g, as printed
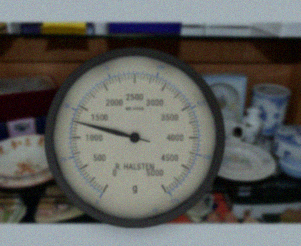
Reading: value=1250 unit=g
